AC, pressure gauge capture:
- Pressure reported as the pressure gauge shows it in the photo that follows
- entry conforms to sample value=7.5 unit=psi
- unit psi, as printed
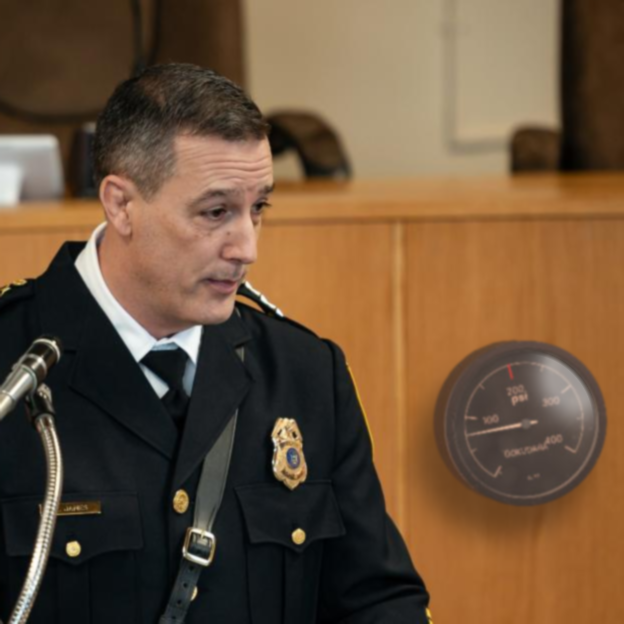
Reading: value=75 unit=psi
